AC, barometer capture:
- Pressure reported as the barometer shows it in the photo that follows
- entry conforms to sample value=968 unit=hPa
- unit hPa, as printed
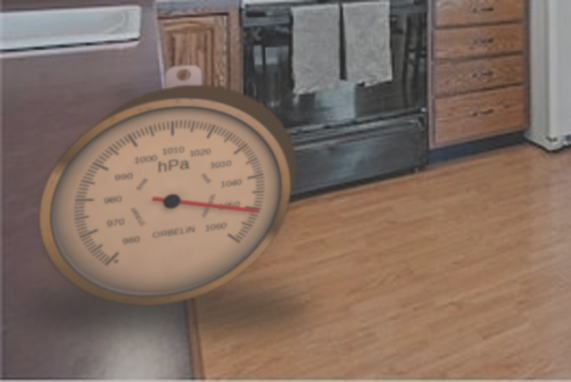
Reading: value=1050 unit=hPa
